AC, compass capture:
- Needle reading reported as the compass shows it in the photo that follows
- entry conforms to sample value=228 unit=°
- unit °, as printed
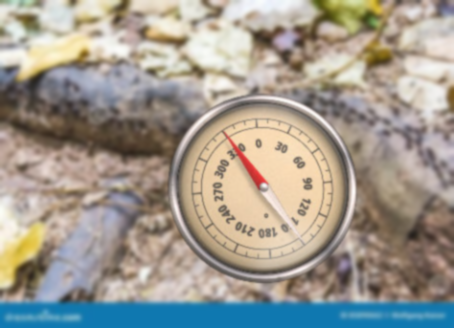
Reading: value=330 unit=°
